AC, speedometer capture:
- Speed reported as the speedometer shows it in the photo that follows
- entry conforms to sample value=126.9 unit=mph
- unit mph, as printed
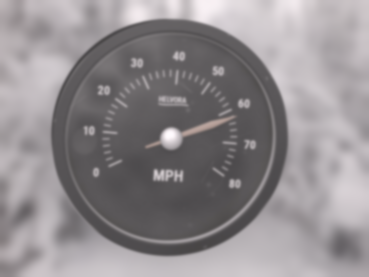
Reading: value=62 unit=mph
